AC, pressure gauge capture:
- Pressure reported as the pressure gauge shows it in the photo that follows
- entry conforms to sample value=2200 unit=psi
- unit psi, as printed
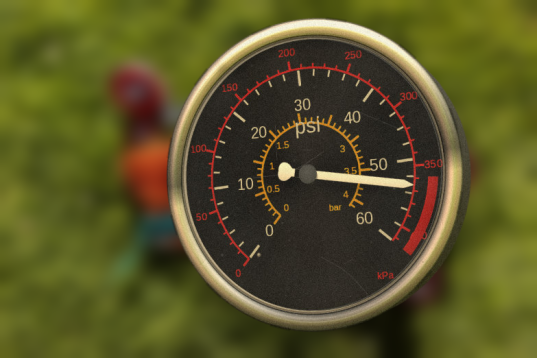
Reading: value=53 unit=psi
